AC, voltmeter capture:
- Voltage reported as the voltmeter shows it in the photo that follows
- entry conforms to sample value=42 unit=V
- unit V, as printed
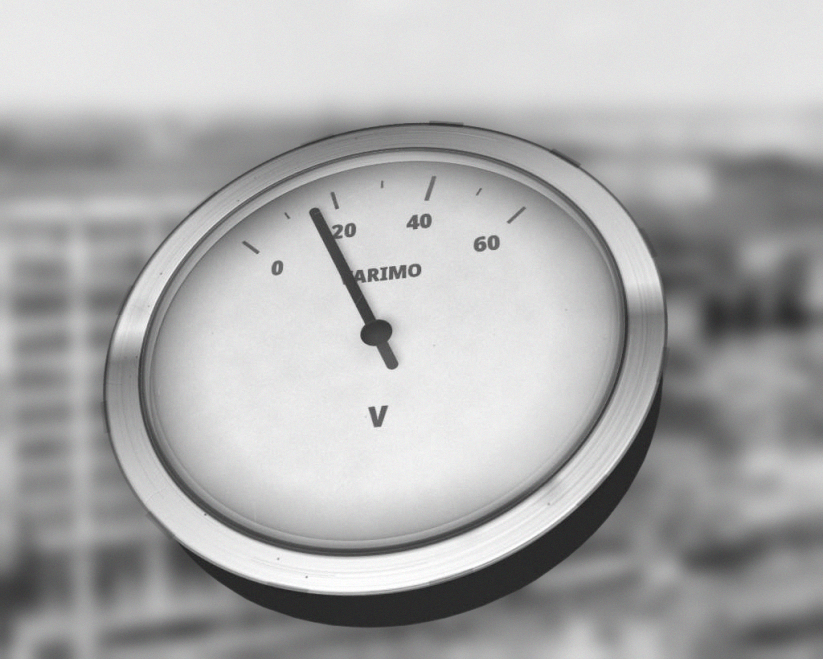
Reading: value=15 unit=V
